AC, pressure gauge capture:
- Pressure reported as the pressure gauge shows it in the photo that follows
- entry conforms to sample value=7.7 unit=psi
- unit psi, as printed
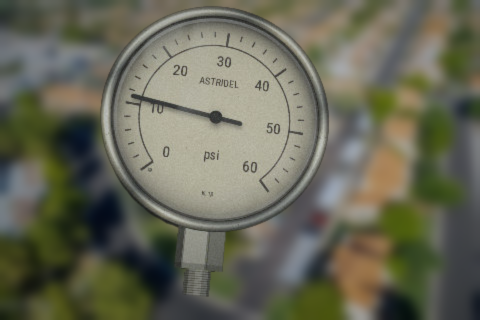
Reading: value=11 unit=psi
